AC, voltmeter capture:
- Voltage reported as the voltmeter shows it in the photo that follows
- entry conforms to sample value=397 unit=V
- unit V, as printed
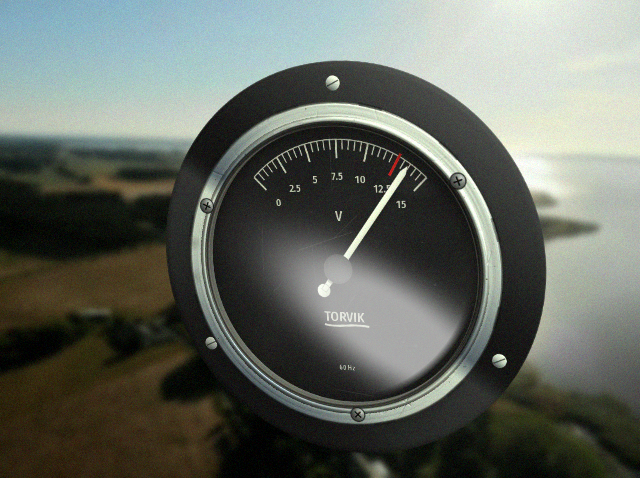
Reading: value=13.5 unit=V
